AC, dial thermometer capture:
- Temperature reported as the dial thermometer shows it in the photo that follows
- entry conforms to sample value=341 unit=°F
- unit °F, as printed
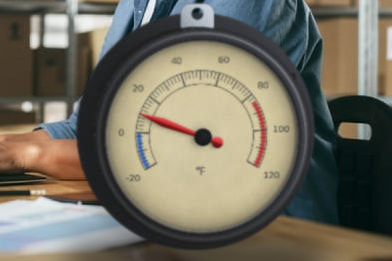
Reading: value=10 unit=°F
